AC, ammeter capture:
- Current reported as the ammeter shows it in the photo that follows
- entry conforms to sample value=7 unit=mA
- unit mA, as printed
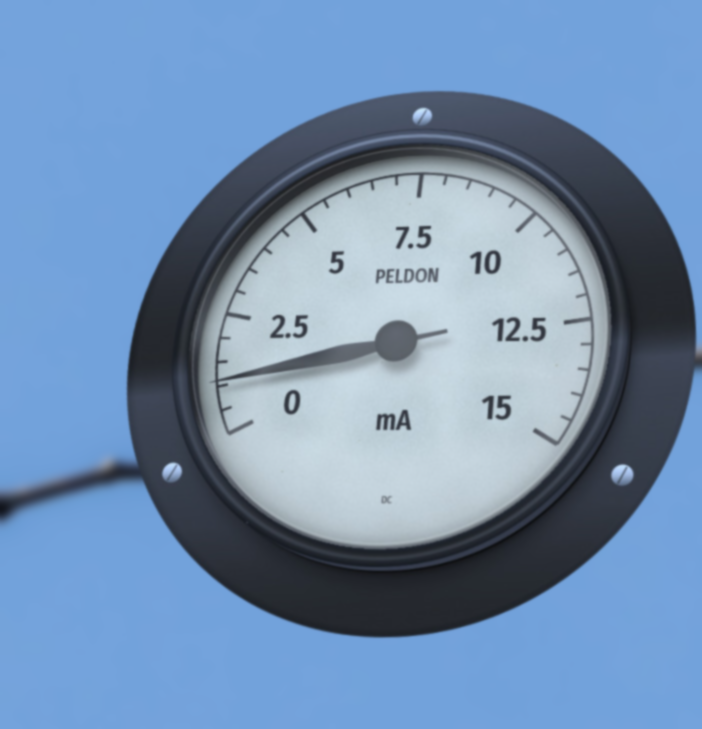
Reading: value=1 unit=mA
